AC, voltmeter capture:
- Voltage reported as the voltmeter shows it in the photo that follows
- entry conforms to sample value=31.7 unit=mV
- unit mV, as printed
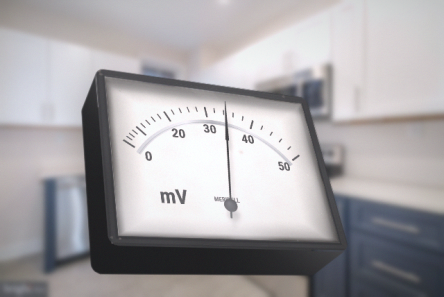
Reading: value=34 unit=mV
